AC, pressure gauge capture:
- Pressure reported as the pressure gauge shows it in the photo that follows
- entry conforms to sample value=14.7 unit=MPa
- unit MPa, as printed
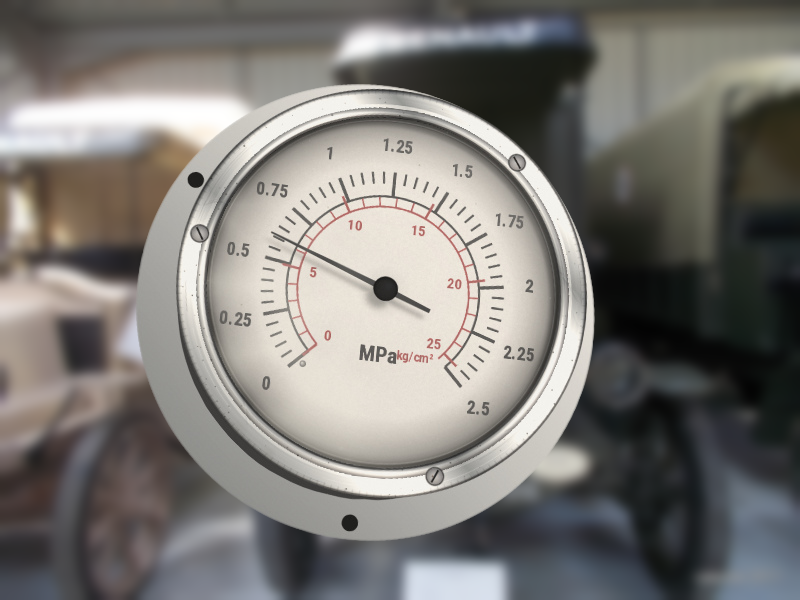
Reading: value=0.6 unit=MPa
